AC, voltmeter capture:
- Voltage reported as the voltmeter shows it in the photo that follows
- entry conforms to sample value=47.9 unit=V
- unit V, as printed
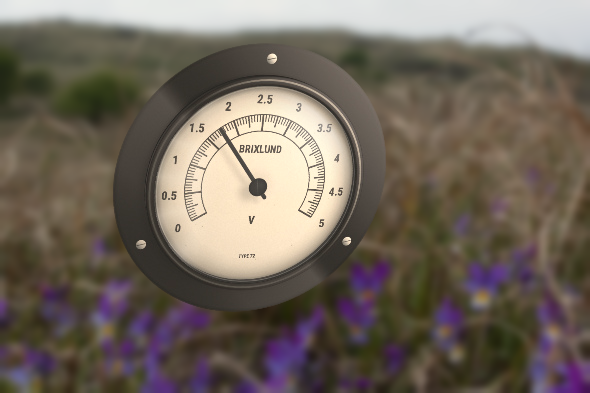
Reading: value=1.75 unit=V
